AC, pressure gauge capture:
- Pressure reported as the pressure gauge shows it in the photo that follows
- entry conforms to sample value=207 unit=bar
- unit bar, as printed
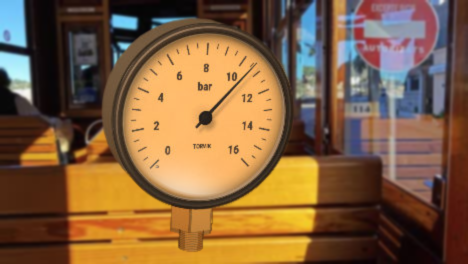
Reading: value=10.5 unit=bar
